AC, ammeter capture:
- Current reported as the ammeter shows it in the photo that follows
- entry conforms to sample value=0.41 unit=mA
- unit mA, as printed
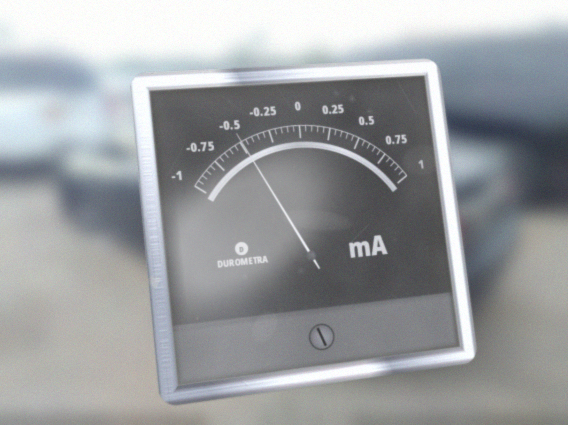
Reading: value=-0.5 unit=mA
